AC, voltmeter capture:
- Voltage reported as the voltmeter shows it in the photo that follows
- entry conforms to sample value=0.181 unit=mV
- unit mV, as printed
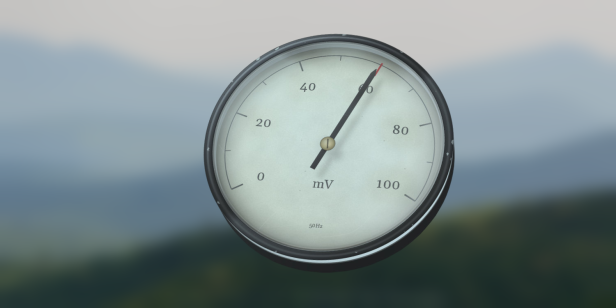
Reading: value=60 unit=mV
